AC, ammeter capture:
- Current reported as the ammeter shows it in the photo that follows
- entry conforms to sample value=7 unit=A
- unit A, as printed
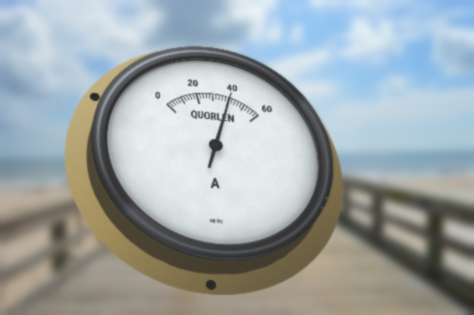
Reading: value=40 unit=A
